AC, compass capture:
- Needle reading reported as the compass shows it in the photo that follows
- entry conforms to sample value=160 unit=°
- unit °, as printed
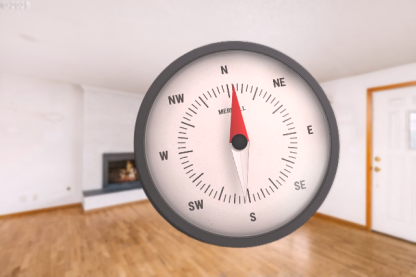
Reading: value=5 unit=°
